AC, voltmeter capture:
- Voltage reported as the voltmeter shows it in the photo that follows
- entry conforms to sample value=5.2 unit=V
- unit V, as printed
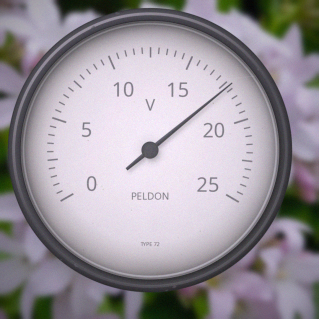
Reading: value=17.75 unit=V
